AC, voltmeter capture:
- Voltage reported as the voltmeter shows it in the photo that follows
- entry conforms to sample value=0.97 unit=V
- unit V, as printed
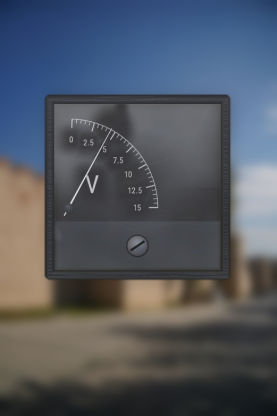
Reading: value=4.5 unit=V
